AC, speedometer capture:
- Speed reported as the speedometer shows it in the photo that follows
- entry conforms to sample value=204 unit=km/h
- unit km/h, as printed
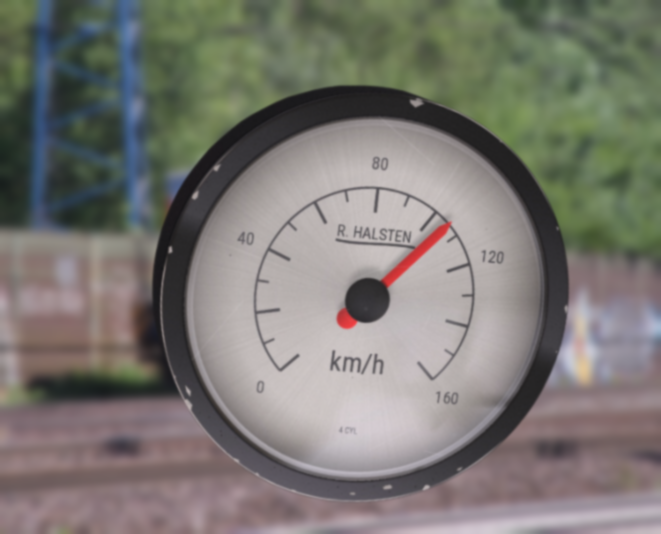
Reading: value=105 unit=km/h
